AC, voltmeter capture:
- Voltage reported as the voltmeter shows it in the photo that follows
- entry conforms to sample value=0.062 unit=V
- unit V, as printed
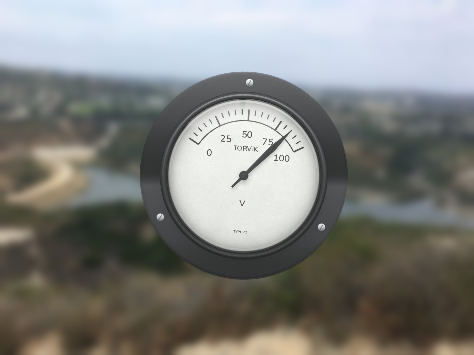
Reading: value=85 unit=V
